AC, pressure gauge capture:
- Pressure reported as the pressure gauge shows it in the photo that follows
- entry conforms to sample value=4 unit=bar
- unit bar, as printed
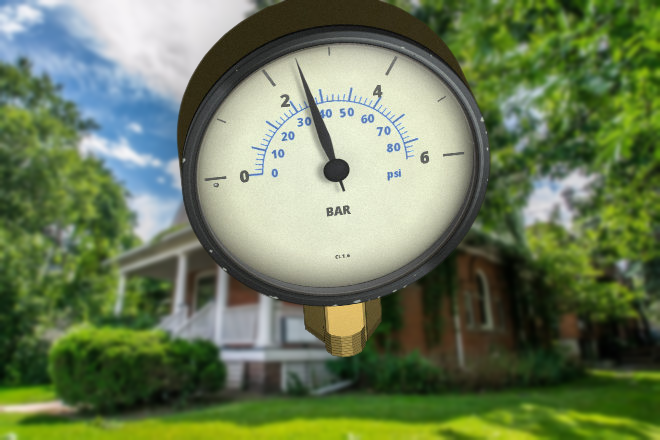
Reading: value=2.5 unit=bar
